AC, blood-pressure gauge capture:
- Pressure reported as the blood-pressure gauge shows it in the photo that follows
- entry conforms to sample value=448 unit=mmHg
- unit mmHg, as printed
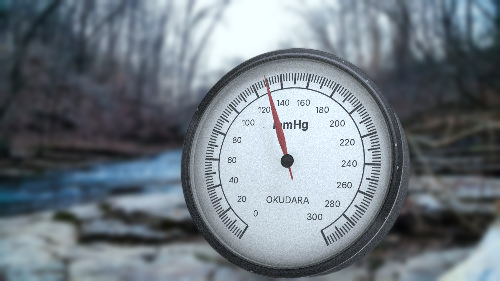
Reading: value=130 unit=mmHg
